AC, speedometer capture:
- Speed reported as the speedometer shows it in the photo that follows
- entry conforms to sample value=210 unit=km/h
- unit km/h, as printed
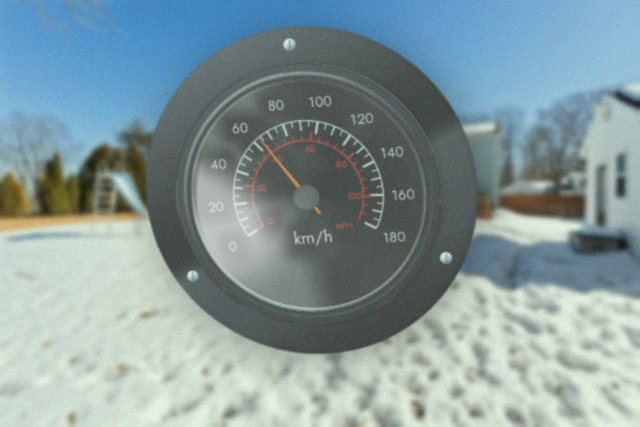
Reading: value=65 unit=km/h
